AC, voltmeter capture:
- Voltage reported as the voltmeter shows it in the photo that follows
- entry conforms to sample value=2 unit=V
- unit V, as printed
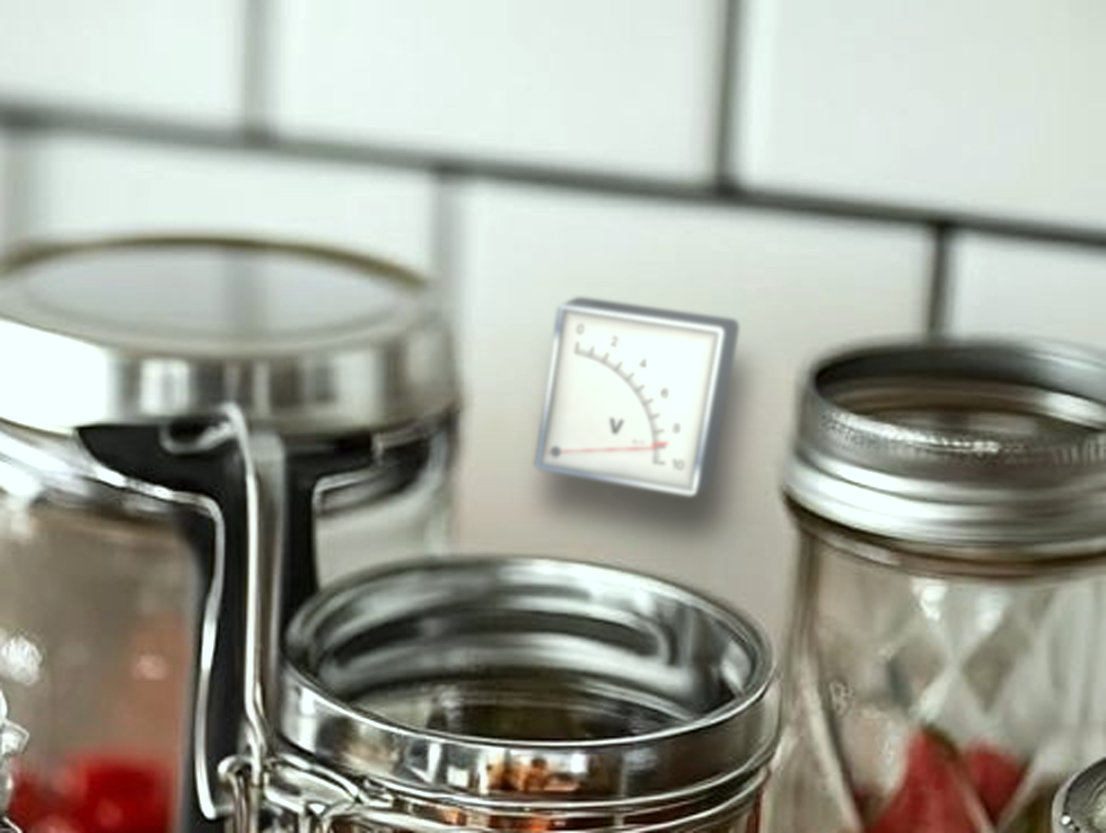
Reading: value=9 unit=V
